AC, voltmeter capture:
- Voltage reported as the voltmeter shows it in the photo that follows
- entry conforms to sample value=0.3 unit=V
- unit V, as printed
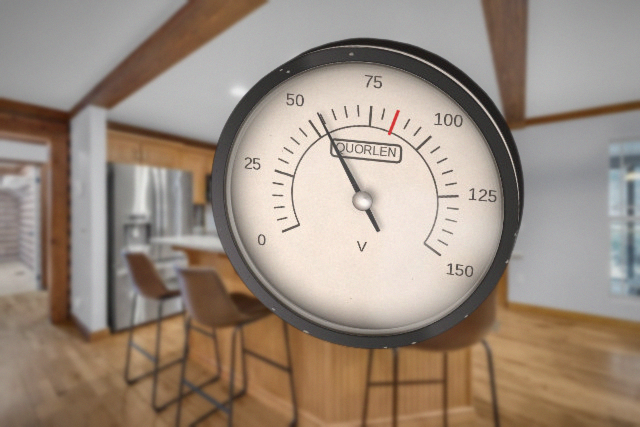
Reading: value=55 unit=V
